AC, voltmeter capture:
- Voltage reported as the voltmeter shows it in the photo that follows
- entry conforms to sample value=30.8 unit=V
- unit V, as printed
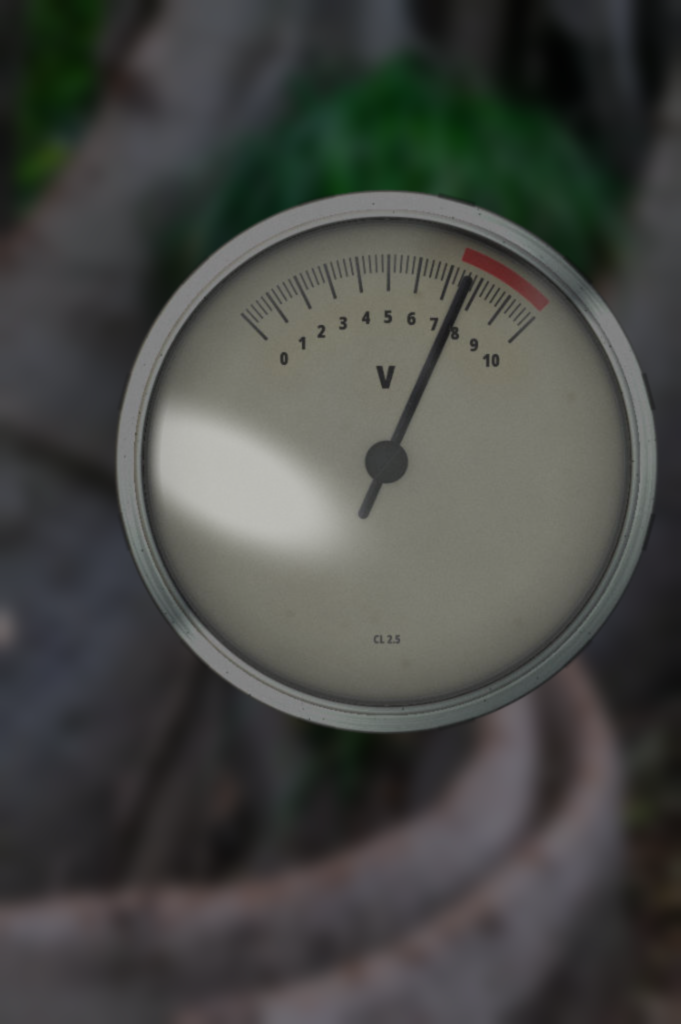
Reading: value=7.6 unit=V
